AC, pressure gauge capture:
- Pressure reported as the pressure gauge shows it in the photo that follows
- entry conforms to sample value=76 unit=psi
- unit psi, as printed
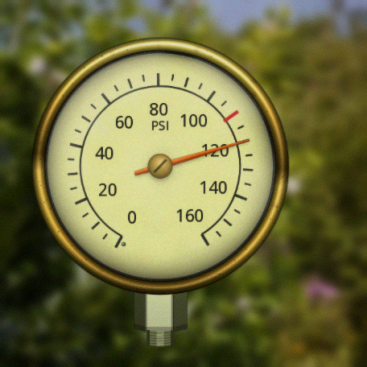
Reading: value=120 unit=psi
